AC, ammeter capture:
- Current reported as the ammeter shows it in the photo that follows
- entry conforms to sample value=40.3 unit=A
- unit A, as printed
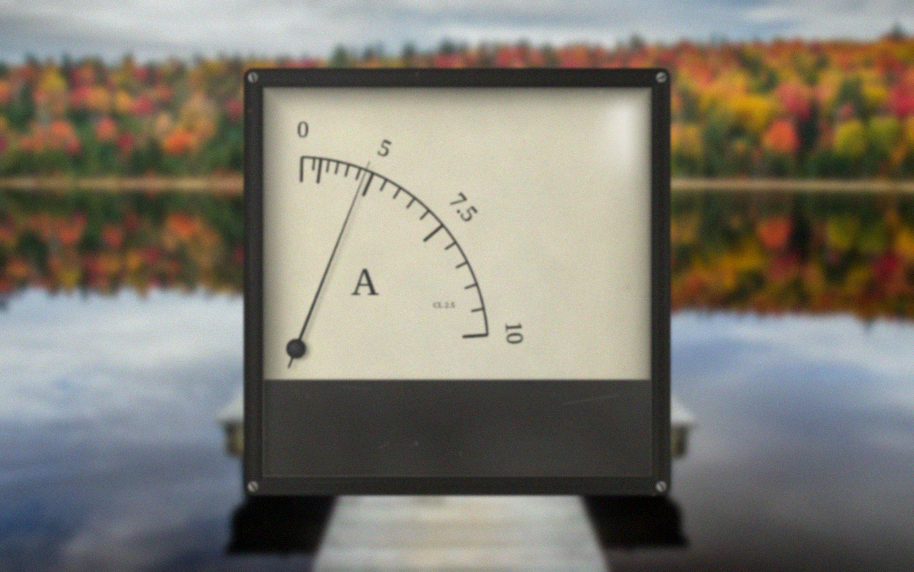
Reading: value=4.75 unit=A
